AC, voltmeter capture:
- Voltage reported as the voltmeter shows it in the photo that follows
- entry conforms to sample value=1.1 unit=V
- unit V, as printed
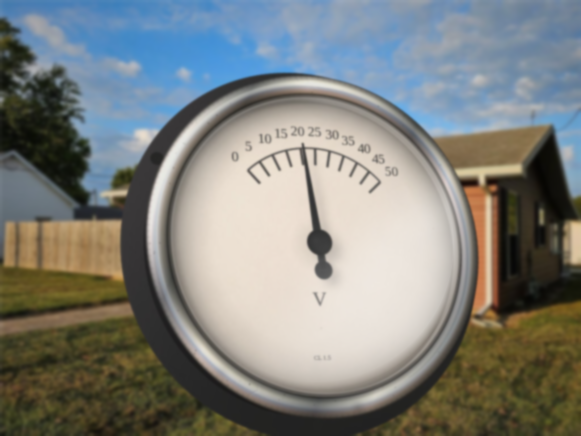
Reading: value=20 unit=V
